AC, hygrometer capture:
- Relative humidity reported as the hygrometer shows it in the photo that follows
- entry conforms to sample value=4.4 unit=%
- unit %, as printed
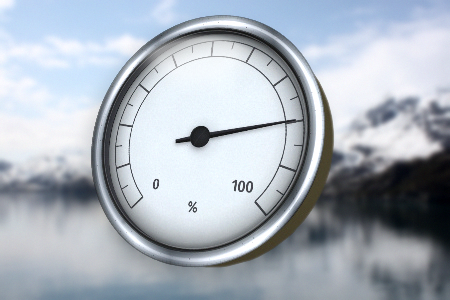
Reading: value=80 unit=%
